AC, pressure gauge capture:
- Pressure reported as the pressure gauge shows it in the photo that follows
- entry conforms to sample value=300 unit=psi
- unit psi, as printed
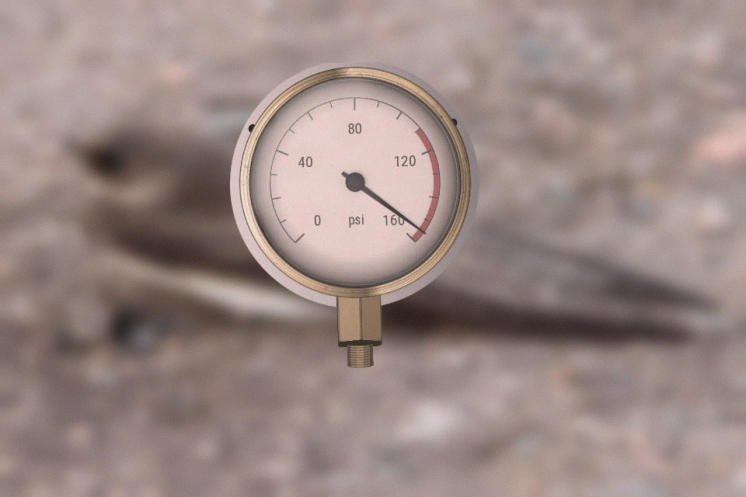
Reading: value=155 unit=psi
